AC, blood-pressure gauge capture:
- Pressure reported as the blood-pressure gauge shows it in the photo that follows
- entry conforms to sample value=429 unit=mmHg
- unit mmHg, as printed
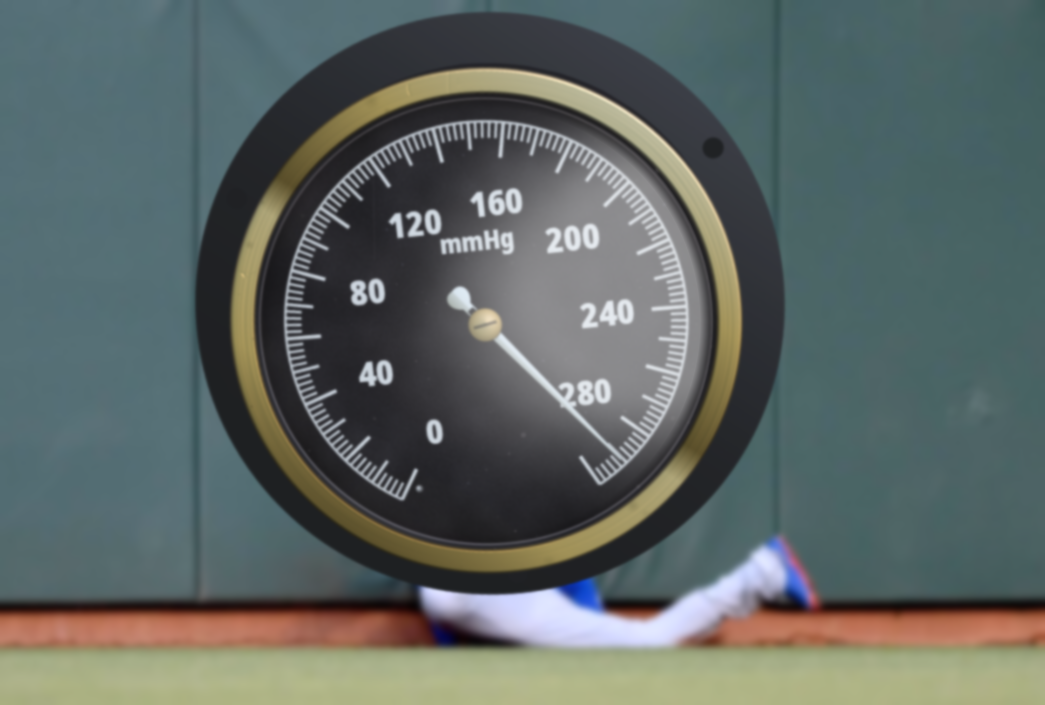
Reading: value=290 unit=mmHg
